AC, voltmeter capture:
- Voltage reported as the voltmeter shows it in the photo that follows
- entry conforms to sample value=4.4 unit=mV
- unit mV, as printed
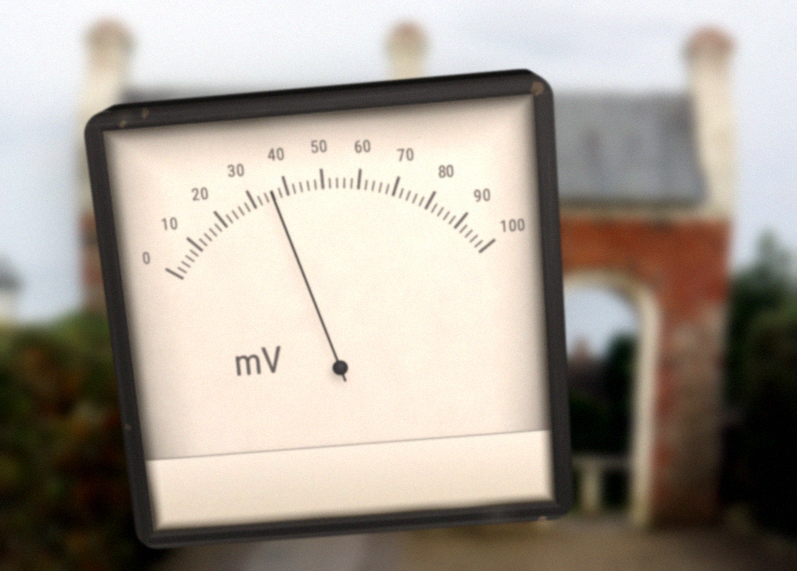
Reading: value=36 unit=mV
